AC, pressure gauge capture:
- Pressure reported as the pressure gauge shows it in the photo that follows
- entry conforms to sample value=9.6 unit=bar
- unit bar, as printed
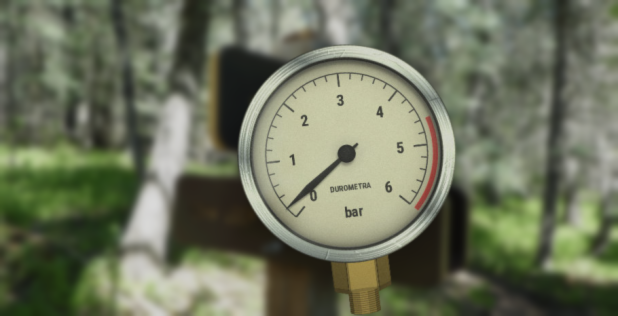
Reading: value=0.2 unit=bar
